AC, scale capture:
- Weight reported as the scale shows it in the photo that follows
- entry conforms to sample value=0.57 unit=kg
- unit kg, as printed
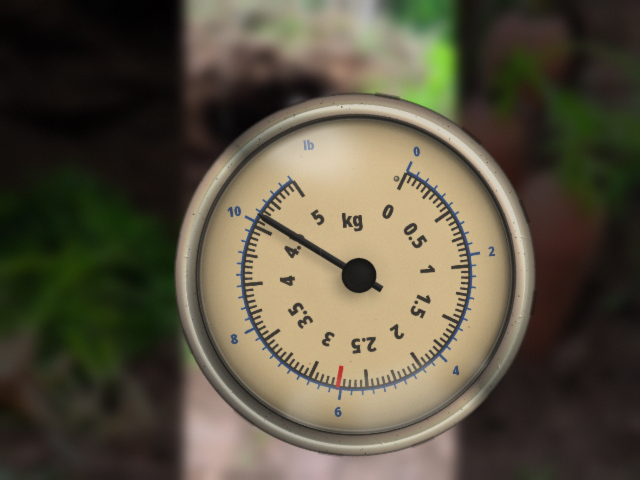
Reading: value=4.6 unit=kg
